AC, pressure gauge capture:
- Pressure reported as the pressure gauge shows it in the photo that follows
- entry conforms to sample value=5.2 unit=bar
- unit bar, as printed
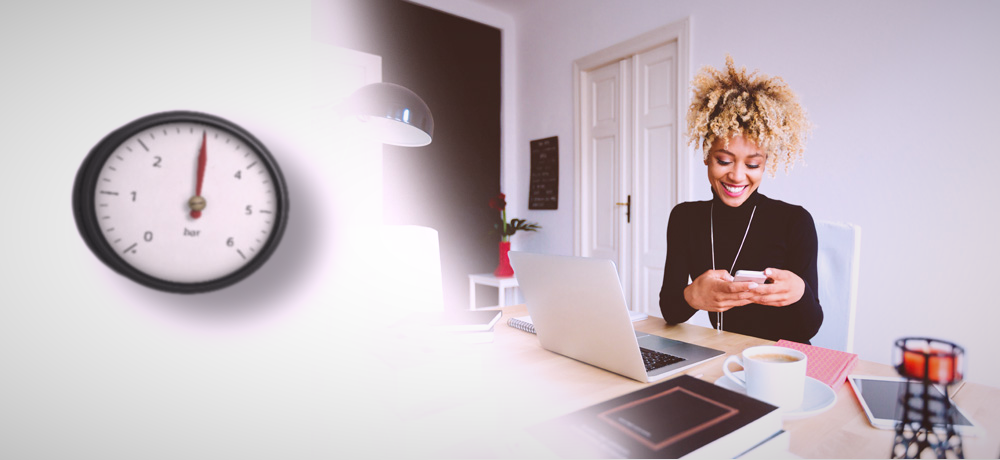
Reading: value=3 unit=bar
